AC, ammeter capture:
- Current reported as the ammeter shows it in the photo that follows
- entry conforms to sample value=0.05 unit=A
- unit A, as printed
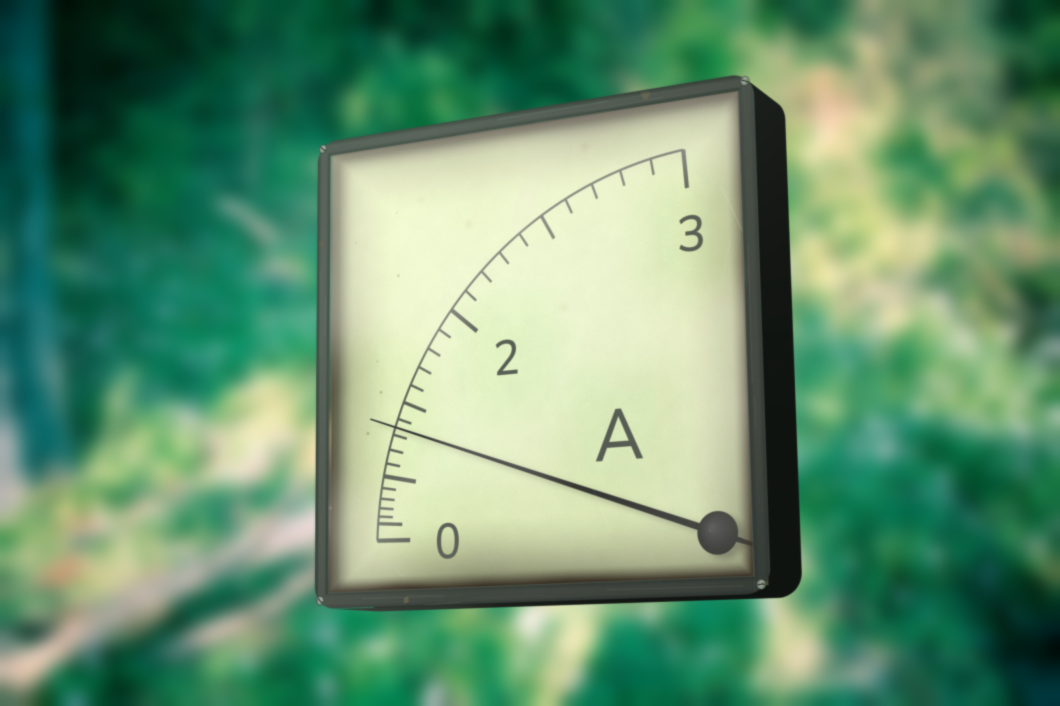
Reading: value=1.35 unit=A
